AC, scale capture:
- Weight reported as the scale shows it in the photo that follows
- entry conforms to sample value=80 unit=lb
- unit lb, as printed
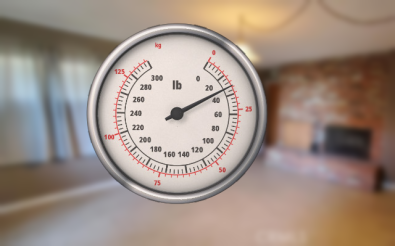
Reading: value=32 unit=lb
